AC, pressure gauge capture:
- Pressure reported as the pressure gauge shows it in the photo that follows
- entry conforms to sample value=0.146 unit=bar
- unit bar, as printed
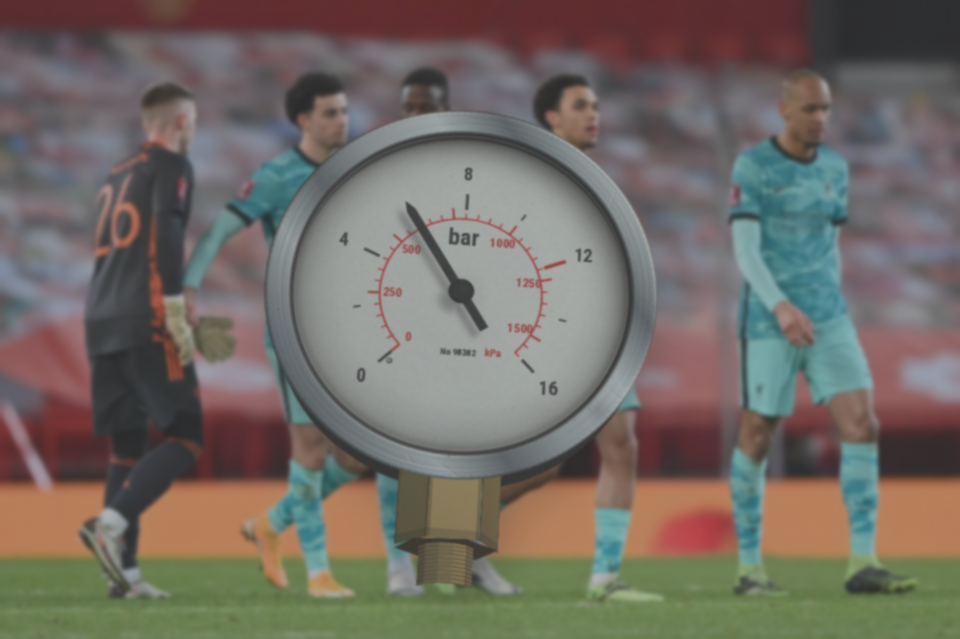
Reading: value=6 unit=bar
